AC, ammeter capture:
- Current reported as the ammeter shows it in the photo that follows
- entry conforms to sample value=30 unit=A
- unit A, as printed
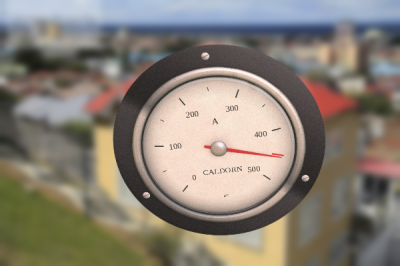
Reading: value=450 unit=A
